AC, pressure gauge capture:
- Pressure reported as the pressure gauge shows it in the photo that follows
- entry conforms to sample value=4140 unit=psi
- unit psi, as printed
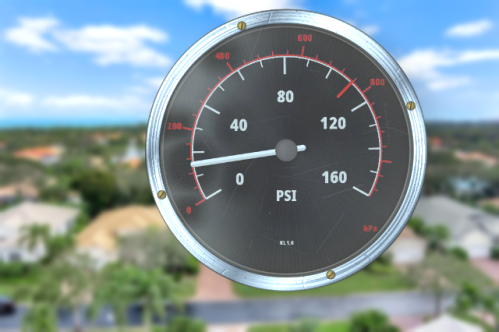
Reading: value=15 unit=psi
